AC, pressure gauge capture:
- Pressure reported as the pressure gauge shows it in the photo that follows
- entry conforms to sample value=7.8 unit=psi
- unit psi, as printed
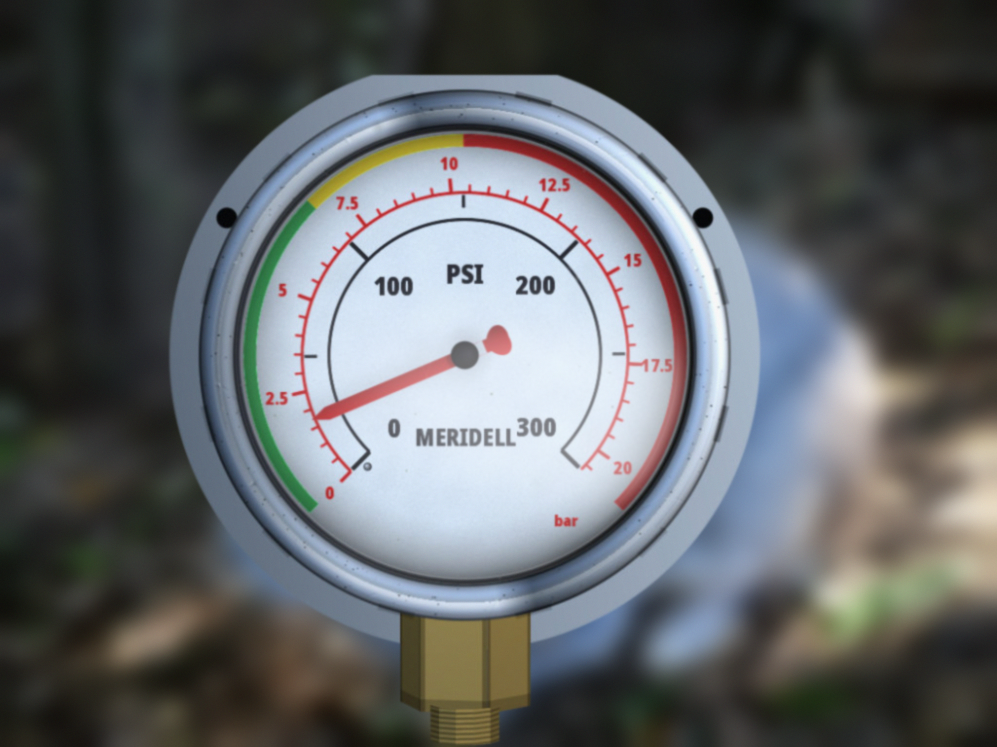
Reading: value=25 unit=psi
